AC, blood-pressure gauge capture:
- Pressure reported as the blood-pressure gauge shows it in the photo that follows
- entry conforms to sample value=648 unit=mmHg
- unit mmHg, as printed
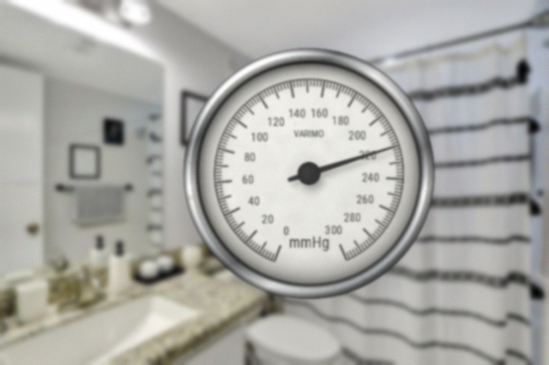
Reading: value=220 unit=mmHg
